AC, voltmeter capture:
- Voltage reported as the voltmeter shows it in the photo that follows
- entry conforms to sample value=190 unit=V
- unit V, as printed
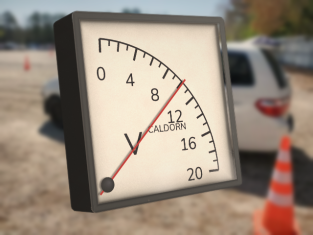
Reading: value=10 unit=V
